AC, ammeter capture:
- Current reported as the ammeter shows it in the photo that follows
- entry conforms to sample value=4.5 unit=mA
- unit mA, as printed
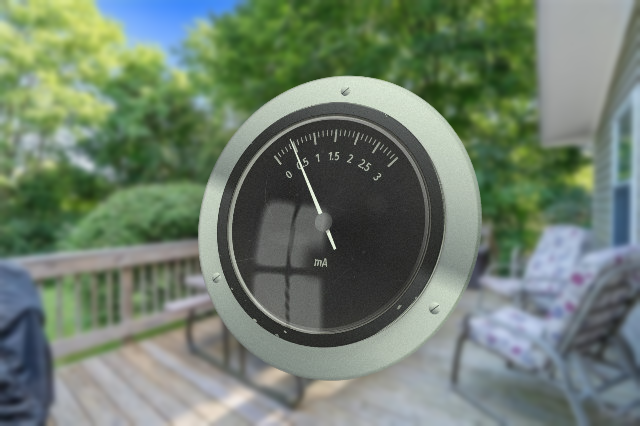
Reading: value=0.5 unit=mA
